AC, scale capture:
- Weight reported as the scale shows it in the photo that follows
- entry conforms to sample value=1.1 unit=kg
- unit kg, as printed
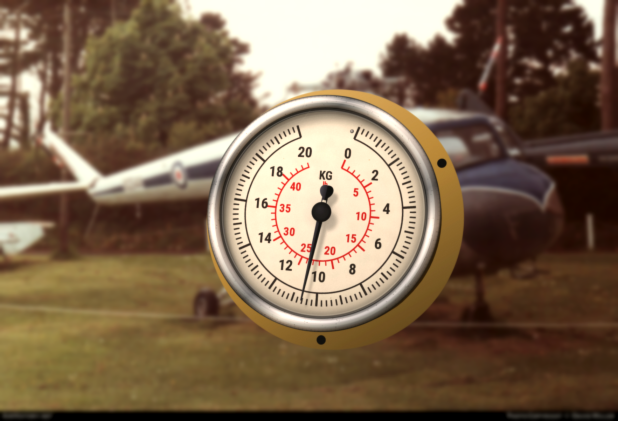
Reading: value=10.6 unit=kg
